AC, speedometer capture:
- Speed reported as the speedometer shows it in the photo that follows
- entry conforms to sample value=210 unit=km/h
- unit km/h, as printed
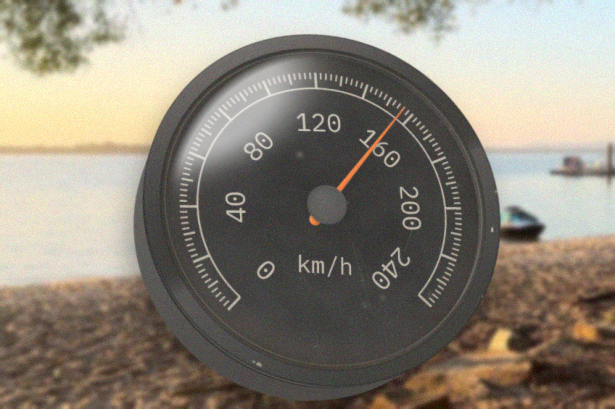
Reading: value=156 unit=km/h
